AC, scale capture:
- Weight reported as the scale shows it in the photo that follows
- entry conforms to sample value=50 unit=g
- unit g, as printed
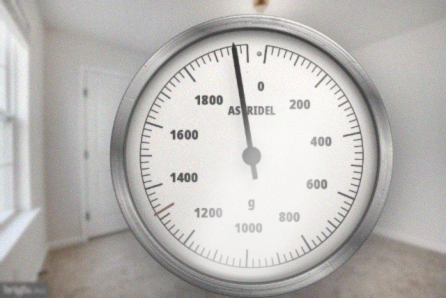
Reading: value=1960 unit=g
